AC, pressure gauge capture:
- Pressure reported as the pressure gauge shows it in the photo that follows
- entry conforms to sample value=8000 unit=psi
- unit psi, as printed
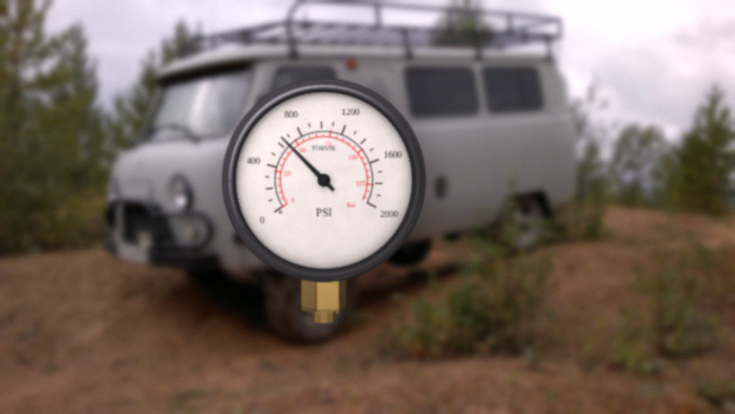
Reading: value=650 unit=psi
